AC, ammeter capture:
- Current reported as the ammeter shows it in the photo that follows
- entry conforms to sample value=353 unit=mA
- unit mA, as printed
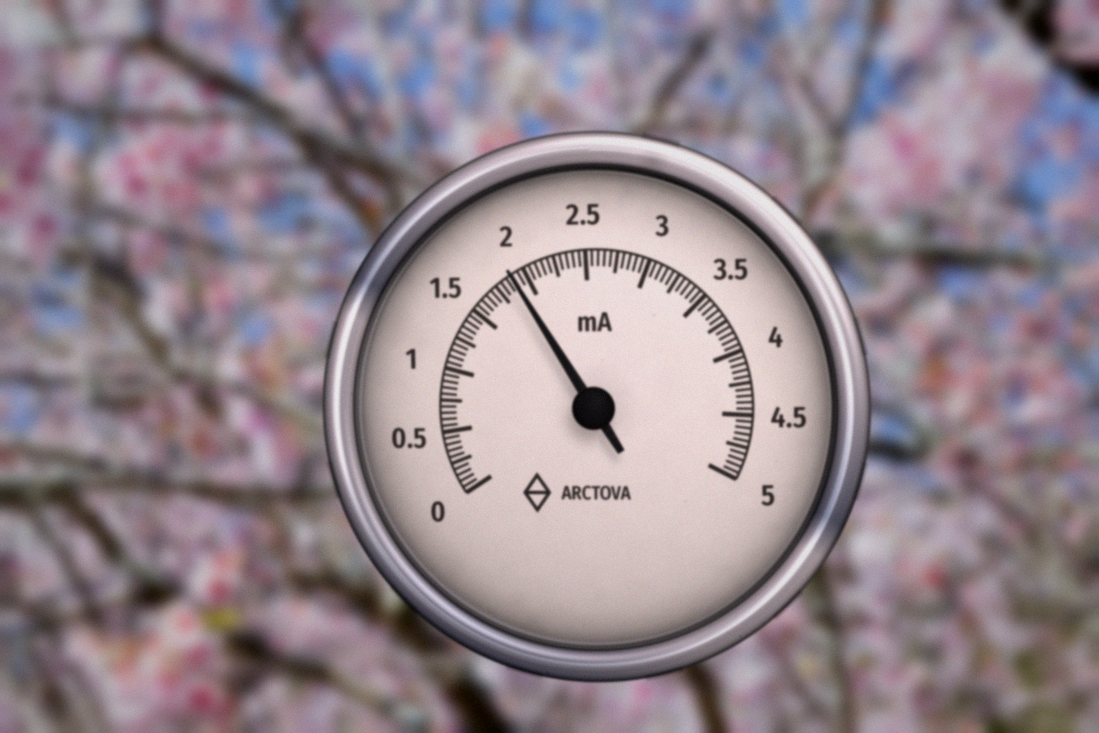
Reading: value=1.9 unit=mA
